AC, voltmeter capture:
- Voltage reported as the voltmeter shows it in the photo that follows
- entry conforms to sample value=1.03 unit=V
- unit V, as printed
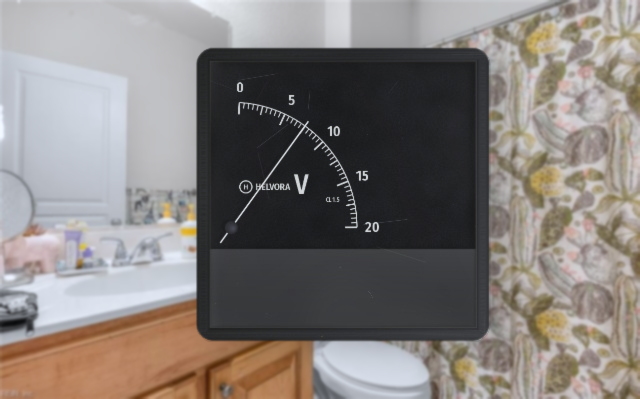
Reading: value=7.5 unit=V
